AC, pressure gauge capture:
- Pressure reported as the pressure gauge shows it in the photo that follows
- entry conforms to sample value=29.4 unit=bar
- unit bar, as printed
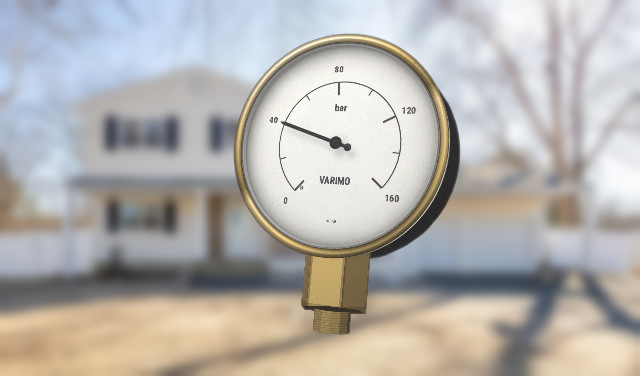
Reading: value=40 unit=bar
